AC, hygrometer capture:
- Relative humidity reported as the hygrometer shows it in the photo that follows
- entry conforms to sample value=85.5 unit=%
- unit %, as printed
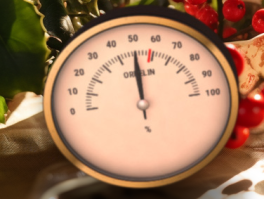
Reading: value=50 unit=%
